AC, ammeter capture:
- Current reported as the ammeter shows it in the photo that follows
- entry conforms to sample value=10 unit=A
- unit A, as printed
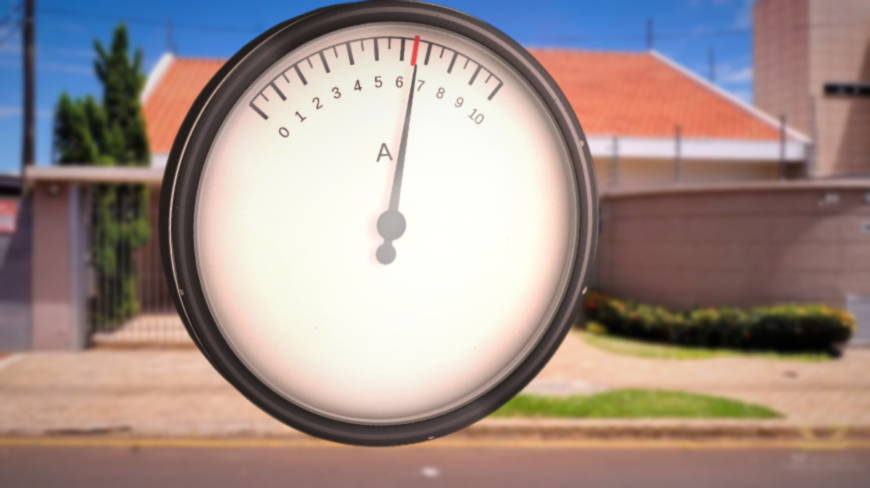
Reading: value=6.5 unit=A
